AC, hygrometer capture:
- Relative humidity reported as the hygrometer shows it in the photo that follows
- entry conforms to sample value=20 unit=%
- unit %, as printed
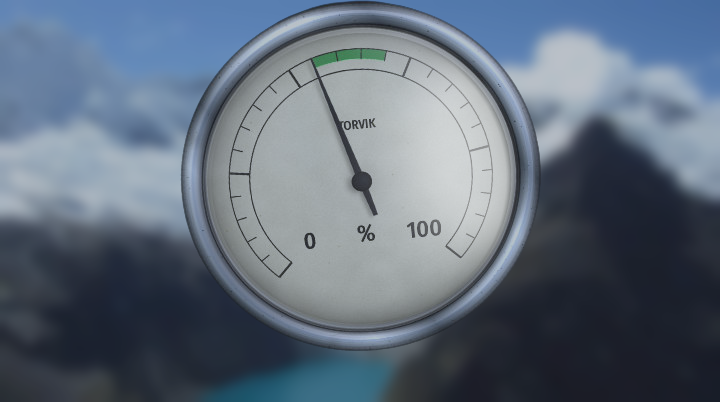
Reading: value=44 unit=%
